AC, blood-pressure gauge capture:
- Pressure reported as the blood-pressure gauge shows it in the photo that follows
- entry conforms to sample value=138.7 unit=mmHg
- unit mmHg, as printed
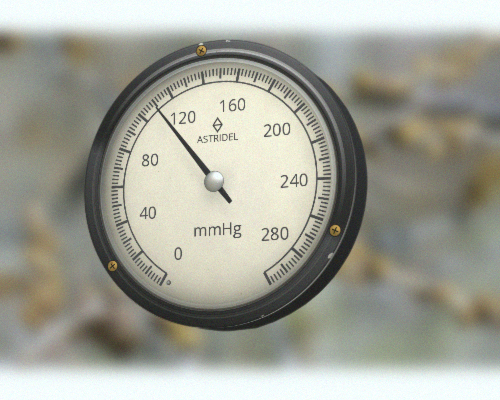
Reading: value=110 unit=mmHg
